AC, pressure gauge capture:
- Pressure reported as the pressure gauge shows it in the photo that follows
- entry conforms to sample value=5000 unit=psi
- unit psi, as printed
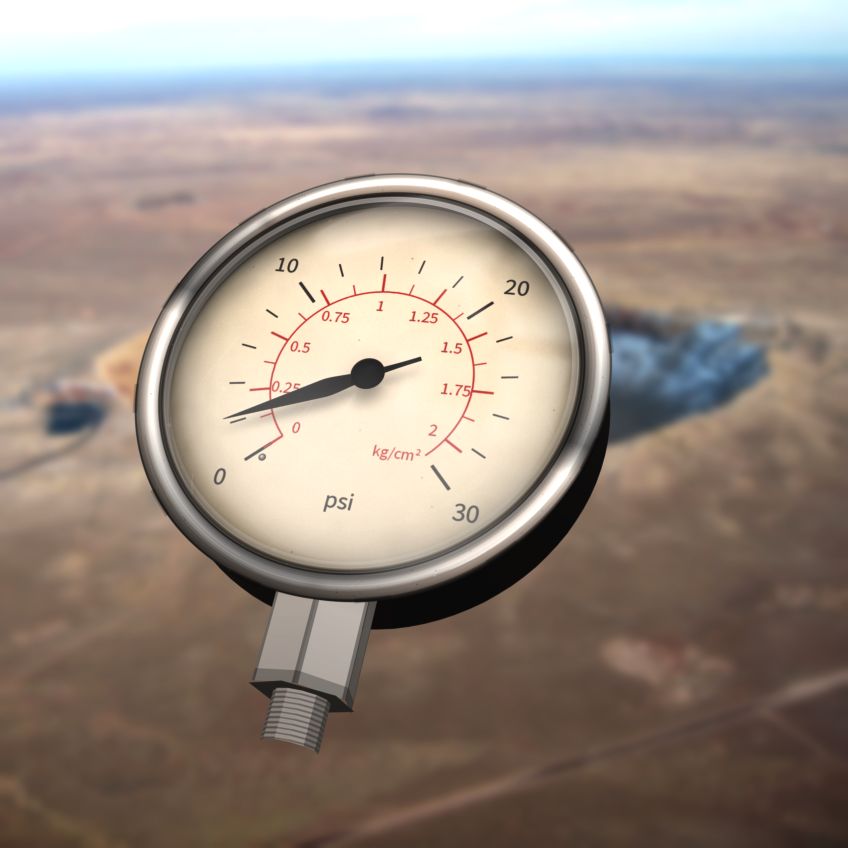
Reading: value=2 unit=psi
